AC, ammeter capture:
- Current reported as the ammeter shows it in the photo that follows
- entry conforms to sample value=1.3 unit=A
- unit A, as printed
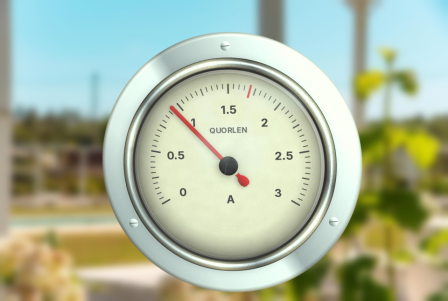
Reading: value=0.95 unit=A
